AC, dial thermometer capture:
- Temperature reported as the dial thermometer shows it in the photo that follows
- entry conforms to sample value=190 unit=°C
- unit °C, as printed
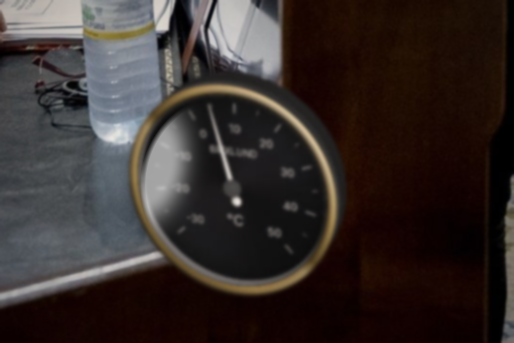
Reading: value=5 unit=°C
